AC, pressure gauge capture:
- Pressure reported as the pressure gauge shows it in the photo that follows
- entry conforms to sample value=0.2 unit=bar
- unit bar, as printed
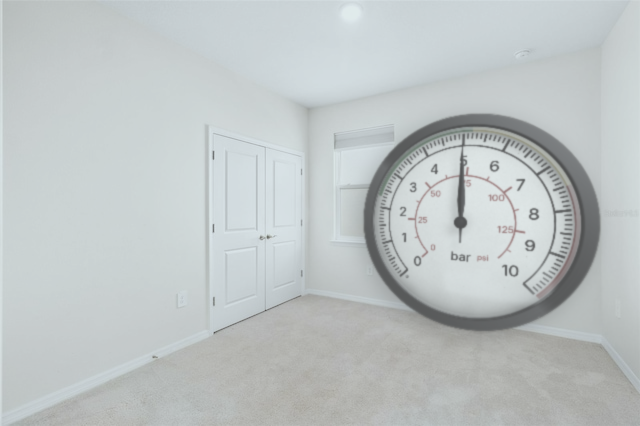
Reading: value=5 unit=bar
